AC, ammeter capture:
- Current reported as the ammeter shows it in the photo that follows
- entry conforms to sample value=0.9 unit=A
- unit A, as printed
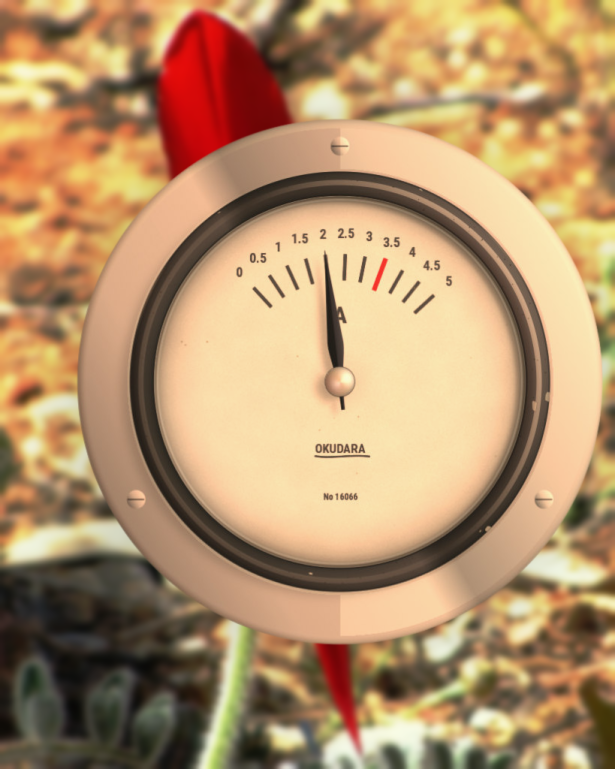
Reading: value=2 unit=A
